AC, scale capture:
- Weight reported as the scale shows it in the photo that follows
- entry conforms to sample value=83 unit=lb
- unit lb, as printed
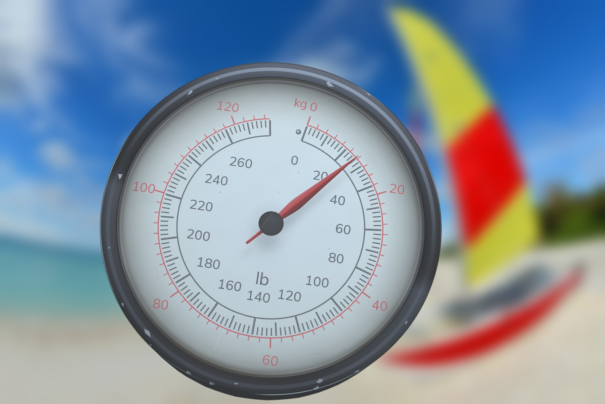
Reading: value=26 unit=lb
